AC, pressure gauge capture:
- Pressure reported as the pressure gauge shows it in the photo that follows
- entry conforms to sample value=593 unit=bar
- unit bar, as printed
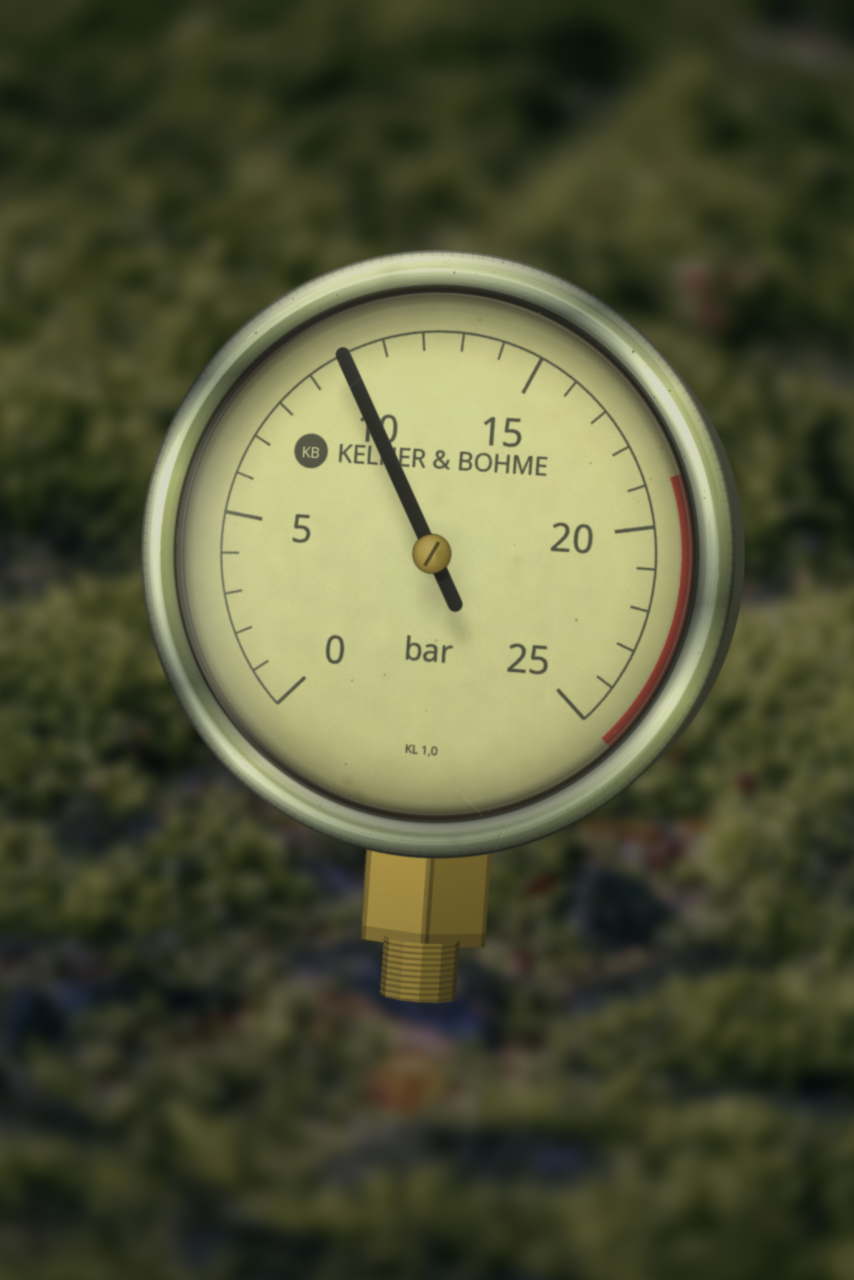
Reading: value=10 unit=bar
